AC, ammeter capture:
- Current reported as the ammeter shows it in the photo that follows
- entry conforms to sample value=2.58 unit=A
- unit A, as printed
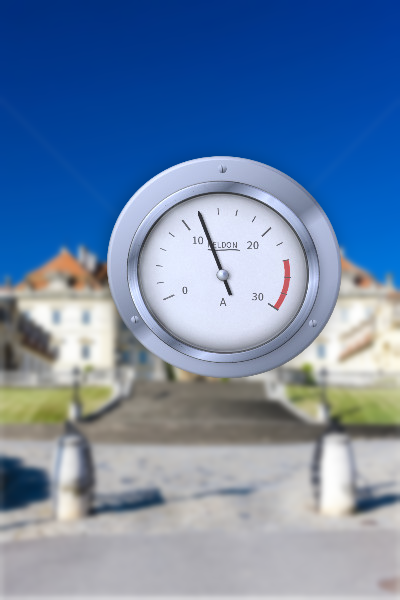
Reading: value=12 unit=A
